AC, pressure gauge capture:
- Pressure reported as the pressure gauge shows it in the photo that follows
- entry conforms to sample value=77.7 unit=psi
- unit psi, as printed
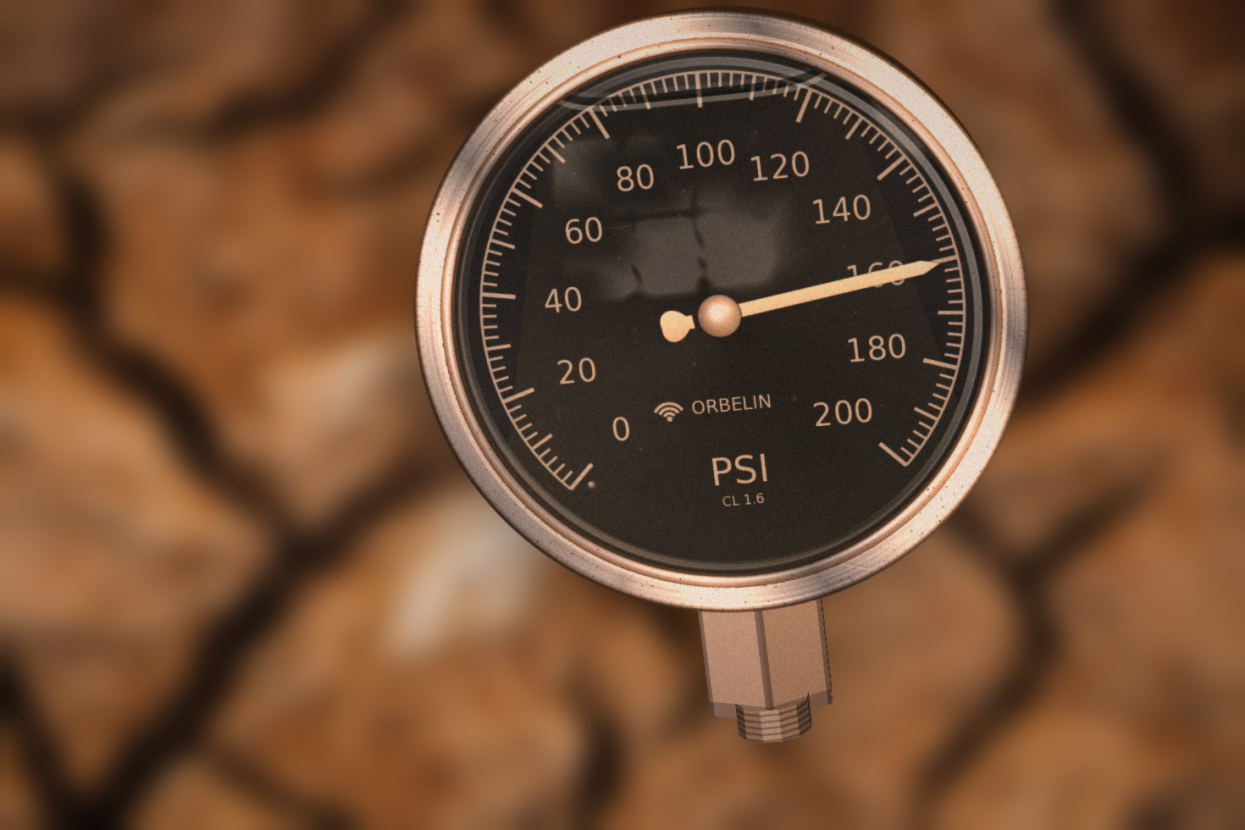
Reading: value=160 unit=psi
